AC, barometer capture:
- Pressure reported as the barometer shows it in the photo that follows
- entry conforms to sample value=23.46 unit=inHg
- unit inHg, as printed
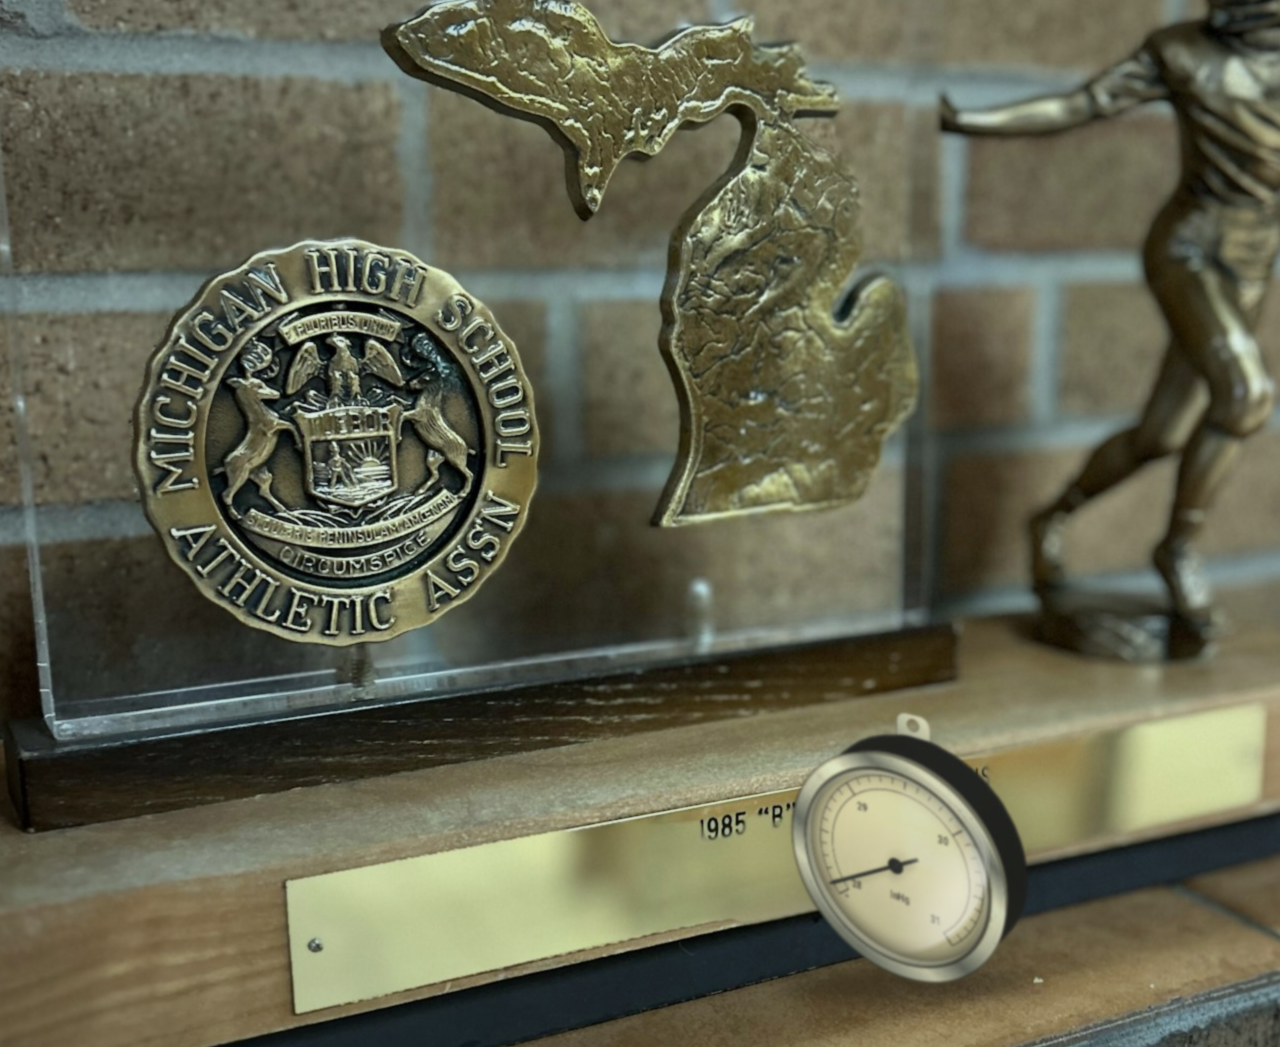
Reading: value=28.1 unit=inHg
